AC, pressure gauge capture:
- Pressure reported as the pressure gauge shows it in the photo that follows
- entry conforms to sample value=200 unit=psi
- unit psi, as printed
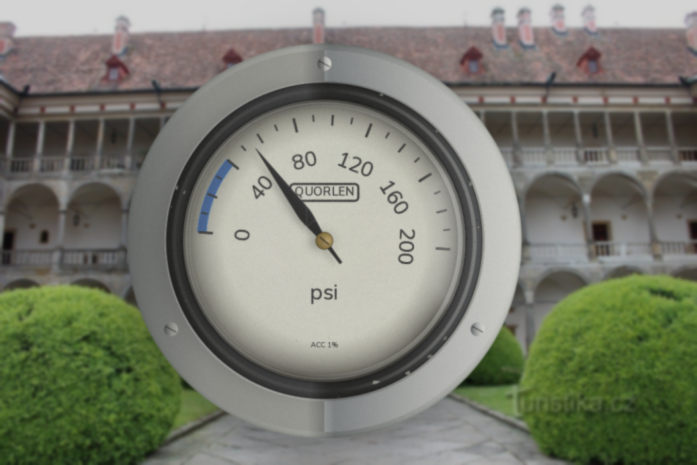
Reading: value=55 unit=psi
